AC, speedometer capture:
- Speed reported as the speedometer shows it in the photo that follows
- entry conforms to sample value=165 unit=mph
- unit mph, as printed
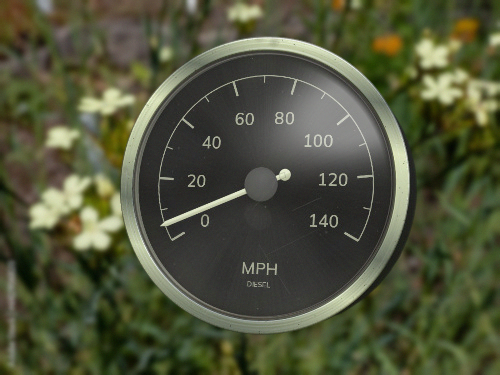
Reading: value=5 unit=mph
